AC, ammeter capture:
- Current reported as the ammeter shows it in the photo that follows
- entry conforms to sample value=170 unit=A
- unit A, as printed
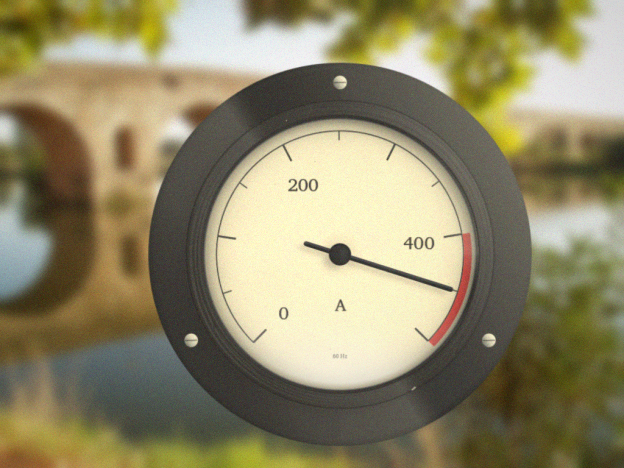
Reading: value=450 unit=A
